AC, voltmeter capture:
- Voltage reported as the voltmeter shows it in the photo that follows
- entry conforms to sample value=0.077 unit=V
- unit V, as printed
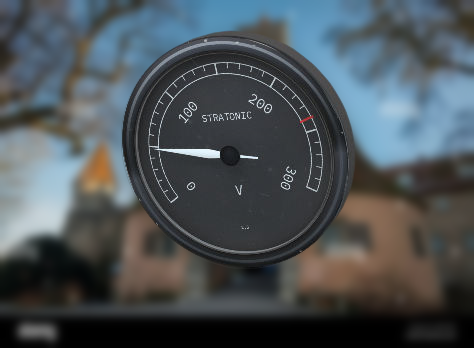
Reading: value=50 unit=V
